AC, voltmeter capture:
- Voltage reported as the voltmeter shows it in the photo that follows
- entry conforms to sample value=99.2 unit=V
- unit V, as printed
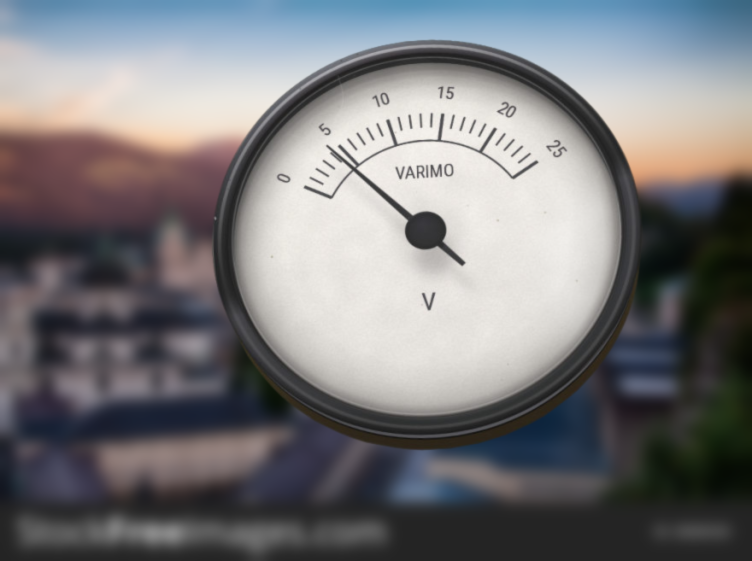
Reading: value=4 unit=V
